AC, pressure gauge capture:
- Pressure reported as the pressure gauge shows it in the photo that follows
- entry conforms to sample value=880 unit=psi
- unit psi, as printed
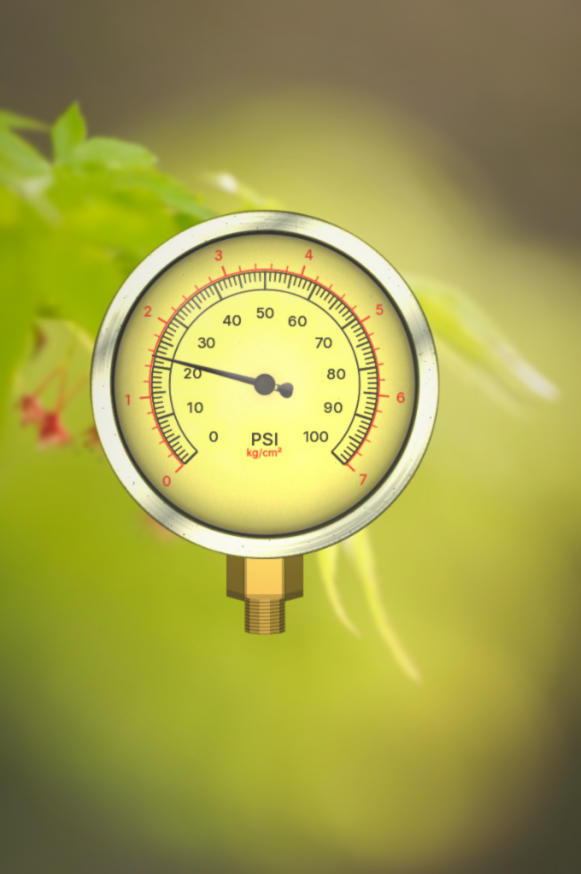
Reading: value=22 unit=psi
